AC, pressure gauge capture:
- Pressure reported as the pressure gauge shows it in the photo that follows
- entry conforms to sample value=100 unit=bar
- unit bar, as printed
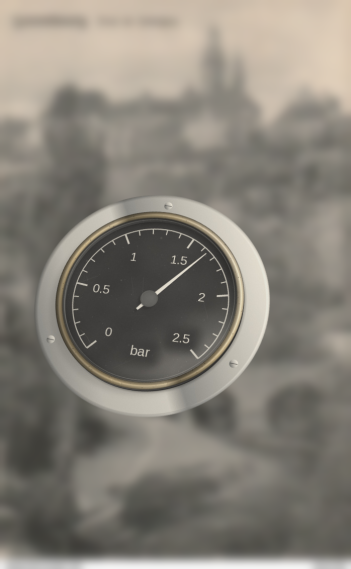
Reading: value=1.65 unit=bar
